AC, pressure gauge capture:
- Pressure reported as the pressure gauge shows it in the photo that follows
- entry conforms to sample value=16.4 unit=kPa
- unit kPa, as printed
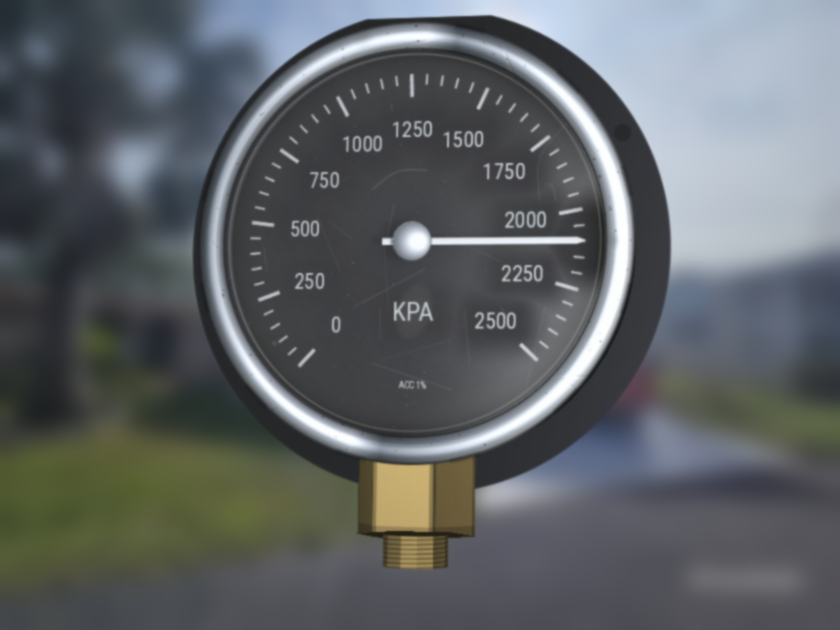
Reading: value=2100 unit=kPa
